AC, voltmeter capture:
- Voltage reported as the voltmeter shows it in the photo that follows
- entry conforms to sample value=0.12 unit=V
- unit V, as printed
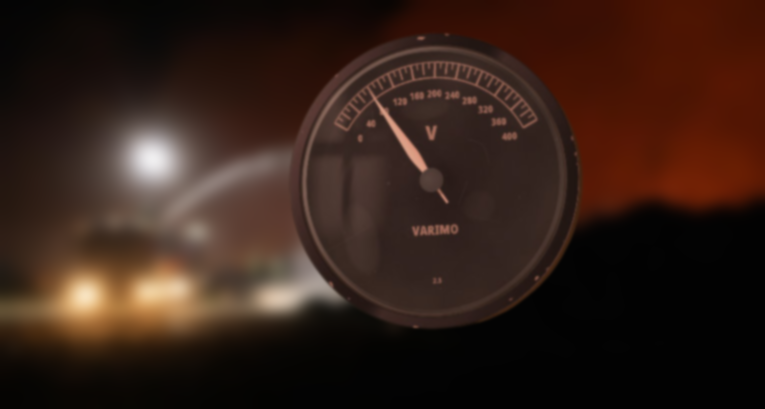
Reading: value=80 unit=V
